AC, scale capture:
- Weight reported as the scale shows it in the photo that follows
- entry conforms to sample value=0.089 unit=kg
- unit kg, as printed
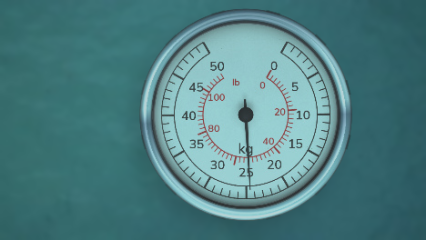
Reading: value=24.5 unit=kg
